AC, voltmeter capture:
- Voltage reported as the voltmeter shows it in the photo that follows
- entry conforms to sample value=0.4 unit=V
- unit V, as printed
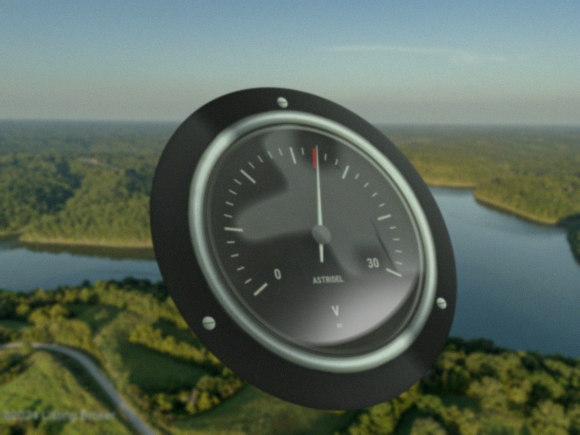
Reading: value=17 unit=V
